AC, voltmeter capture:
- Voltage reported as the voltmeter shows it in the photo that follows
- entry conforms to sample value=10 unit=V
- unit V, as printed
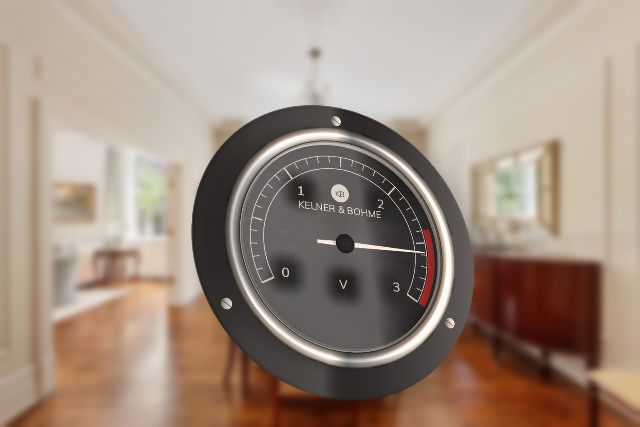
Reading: value=2.6 unit=V
